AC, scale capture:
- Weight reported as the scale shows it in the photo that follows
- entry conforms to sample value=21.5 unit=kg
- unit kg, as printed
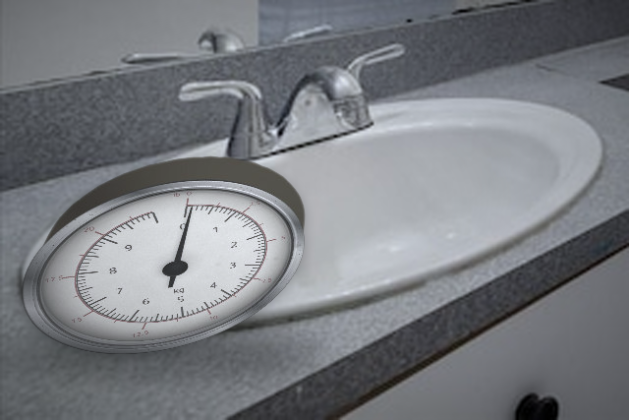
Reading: value=0.1 unit=kg
